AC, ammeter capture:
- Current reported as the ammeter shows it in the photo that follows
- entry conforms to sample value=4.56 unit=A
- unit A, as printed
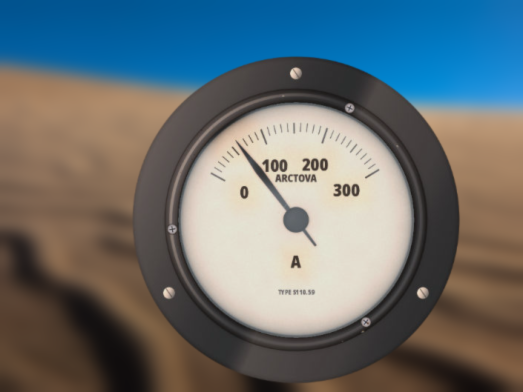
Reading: value=60 unit=A
